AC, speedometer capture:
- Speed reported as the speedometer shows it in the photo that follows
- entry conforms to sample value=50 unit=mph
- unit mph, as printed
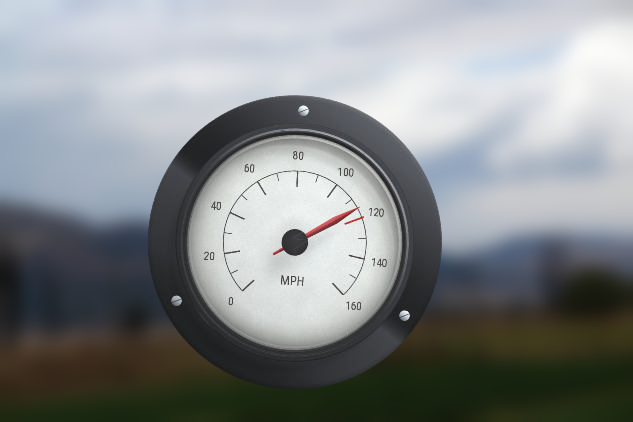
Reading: value=115 unit=mph
